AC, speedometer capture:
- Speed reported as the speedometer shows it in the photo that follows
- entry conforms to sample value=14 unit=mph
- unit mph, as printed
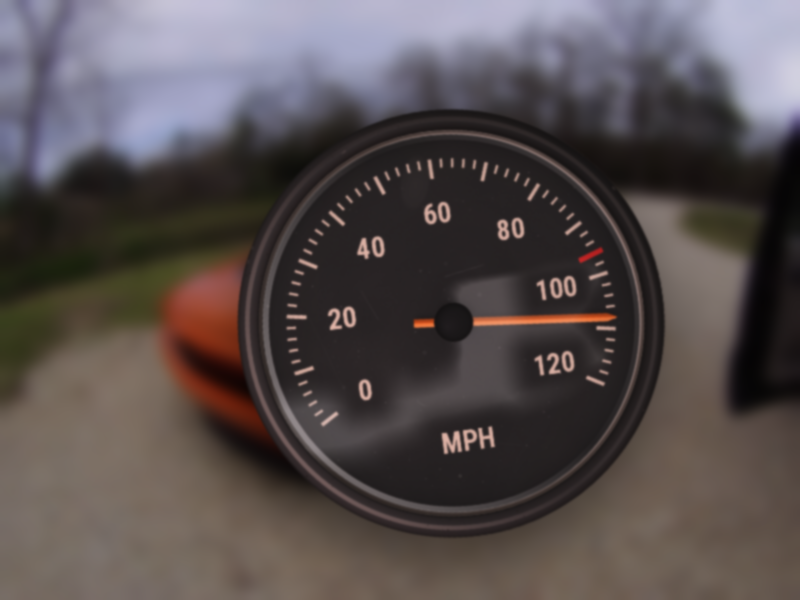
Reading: value=108 unit=mph
